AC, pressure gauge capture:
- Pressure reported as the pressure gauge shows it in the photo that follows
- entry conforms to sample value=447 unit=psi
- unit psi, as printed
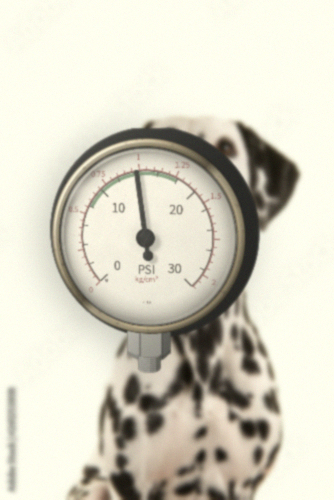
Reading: value=14 unit=psi
